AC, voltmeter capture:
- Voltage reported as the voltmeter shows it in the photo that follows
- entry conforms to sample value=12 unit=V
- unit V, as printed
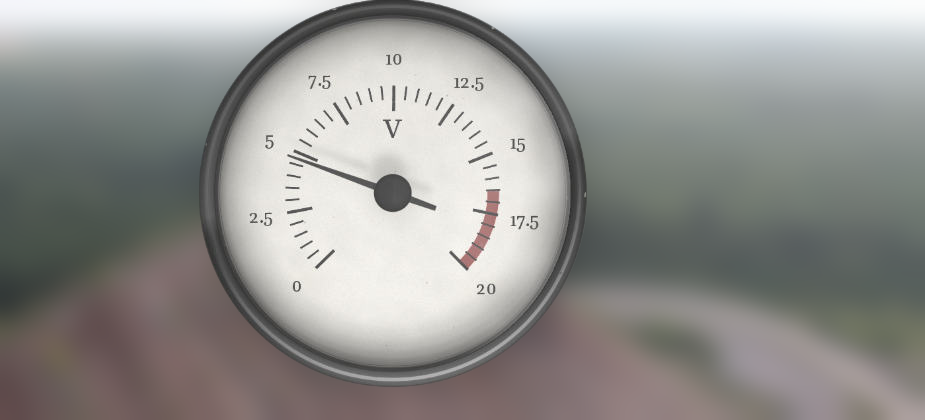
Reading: value=4.75 unit=V
